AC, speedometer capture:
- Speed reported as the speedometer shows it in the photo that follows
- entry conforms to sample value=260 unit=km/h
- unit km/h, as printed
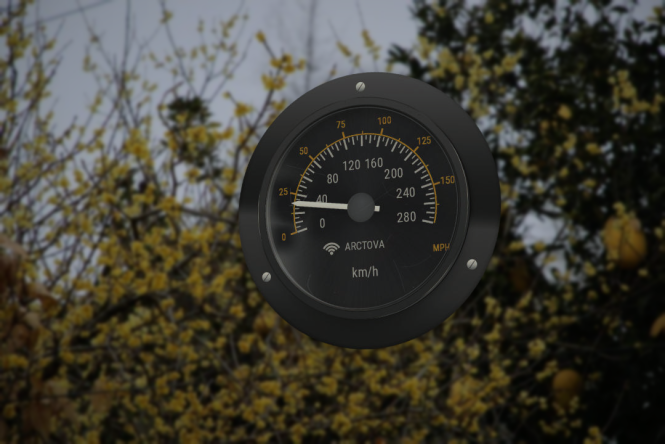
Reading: value=30 unit=km/h
